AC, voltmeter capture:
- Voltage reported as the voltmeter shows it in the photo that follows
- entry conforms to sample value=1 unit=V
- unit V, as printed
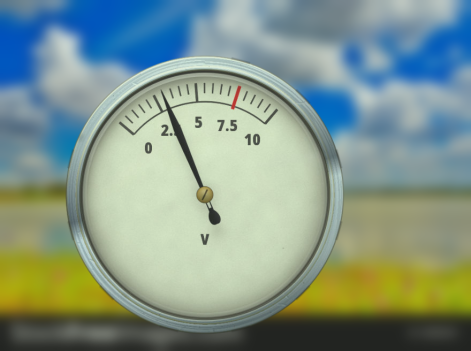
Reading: value=3 unit=V
